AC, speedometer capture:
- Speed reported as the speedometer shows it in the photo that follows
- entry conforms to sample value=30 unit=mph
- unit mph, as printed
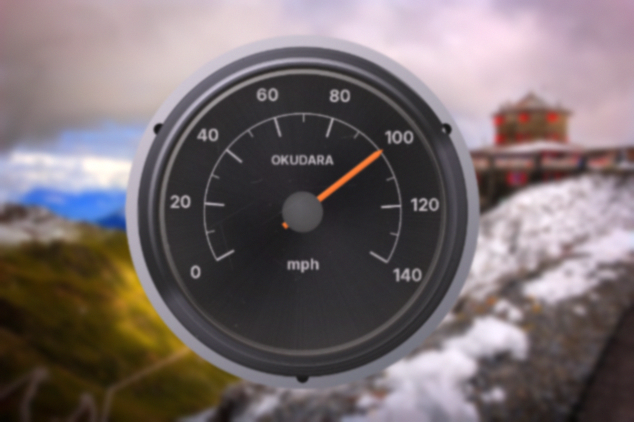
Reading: value=100 unit=mph
